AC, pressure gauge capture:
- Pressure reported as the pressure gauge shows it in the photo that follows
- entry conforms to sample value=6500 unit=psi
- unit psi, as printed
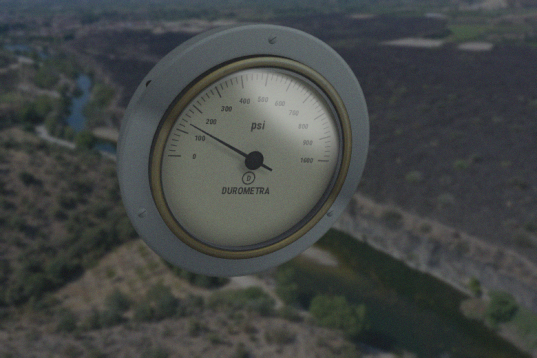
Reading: value=140 unit=psi
